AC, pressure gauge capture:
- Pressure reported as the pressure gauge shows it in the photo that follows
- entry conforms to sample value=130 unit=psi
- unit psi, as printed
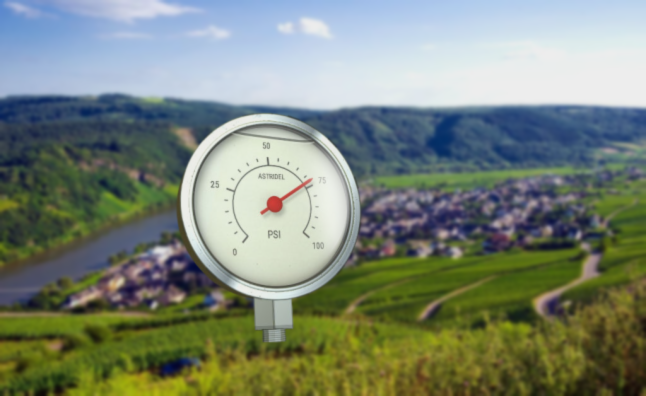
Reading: value=72.5 unit=psi
